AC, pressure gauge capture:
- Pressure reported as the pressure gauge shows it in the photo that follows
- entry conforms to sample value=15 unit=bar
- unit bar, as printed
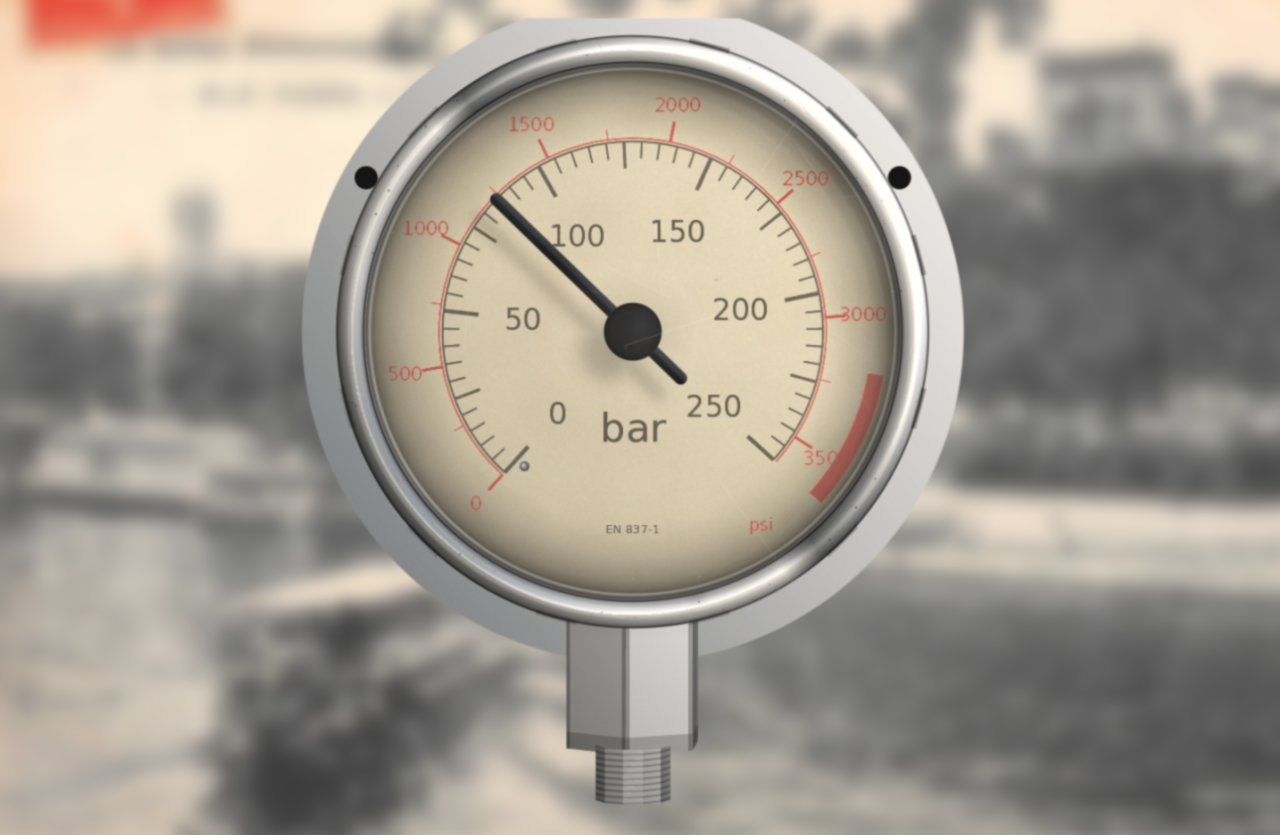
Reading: value=85 unit=bar
